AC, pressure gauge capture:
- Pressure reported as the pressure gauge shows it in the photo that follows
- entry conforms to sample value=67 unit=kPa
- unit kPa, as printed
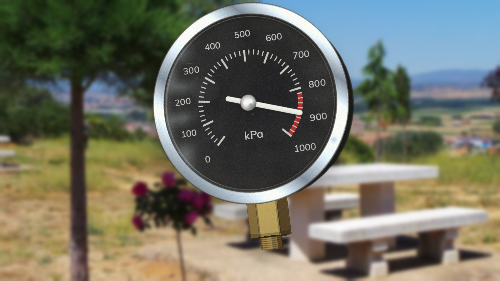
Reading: value=900 unit=kPa
